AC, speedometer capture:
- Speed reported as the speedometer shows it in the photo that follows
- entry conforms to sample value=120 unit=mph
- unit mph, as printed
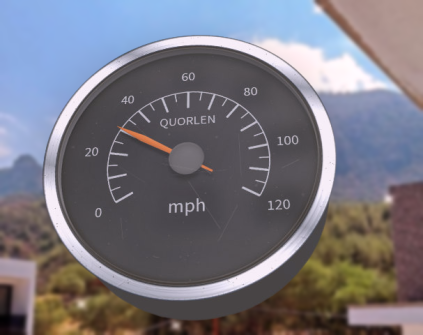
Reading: value=30 unit=mph
